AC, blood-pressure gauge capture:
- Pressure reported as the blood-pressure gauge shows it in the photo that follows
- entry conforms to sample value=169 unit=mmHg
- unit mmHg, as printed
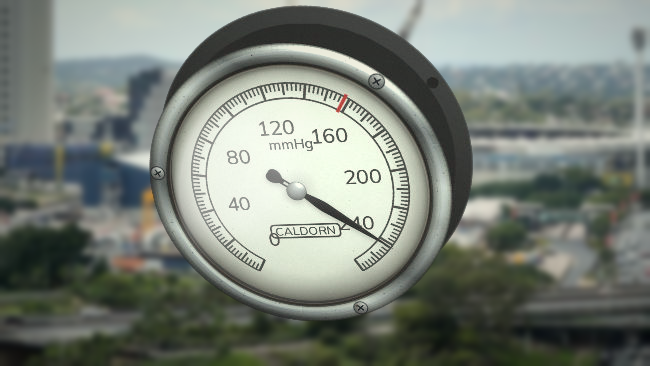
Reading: value=240 unit=mmHg
